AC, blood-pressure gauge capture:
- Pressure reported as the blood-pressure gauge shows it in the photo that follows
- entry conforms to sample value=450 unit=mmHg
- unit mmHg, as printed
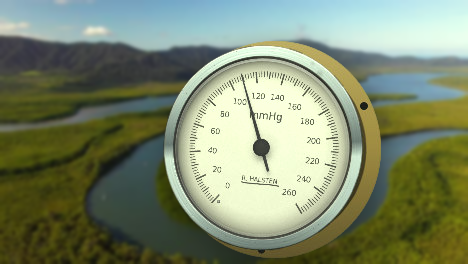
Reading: value=110 unit=mmHg
